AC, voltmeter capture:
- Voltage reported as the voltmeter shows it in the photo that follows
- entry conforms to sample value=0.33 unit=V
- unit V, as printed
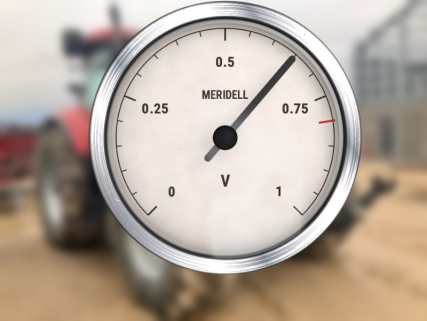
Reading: value=0.65 unit=V
